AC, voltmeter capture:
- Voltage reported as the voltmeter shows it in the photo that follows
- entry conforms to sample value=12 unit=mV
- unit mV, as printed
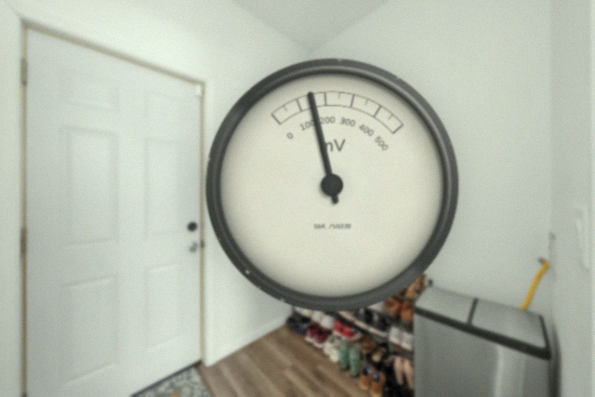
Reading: value=150 unit=mV
